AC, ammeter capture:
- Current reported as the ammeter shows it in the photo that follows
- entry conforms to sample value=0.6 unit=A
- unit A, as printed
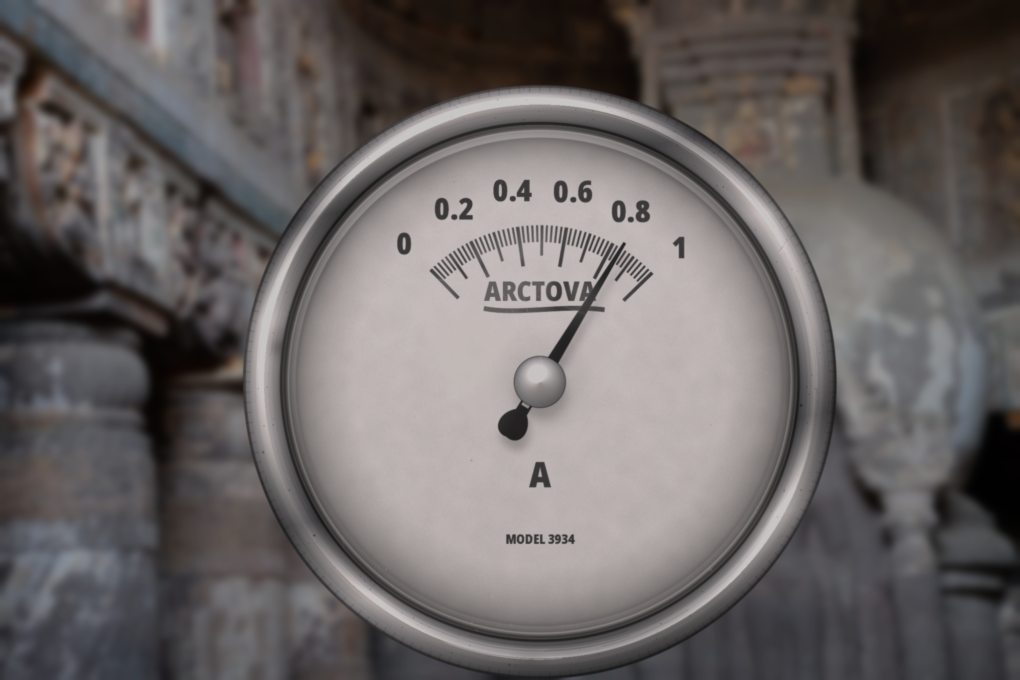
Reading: value=0.84 unit=A
